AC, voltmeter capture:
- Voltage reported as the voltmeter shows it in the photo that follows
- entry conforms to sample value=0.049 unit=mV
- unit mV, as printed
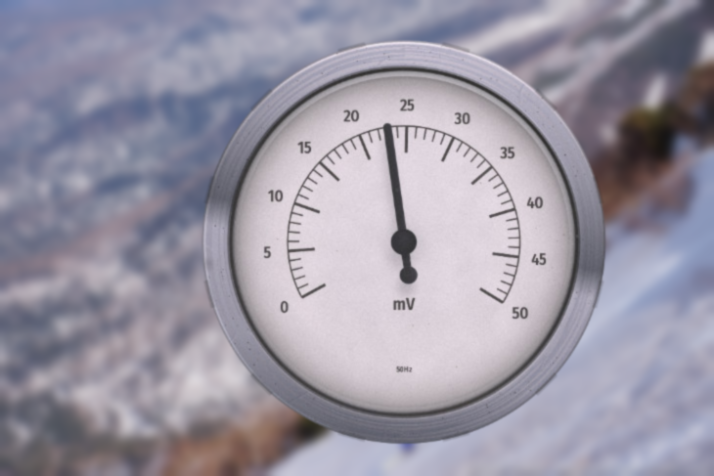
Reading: value=23 unit=mV
